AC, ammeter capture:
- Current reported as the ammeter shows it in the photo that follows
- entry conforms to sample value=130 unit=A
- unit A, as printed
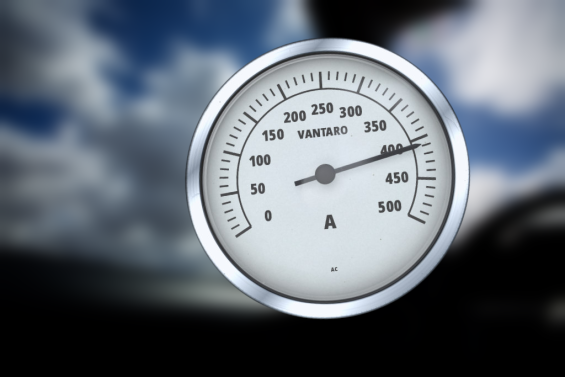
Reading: value=410 unit=A
